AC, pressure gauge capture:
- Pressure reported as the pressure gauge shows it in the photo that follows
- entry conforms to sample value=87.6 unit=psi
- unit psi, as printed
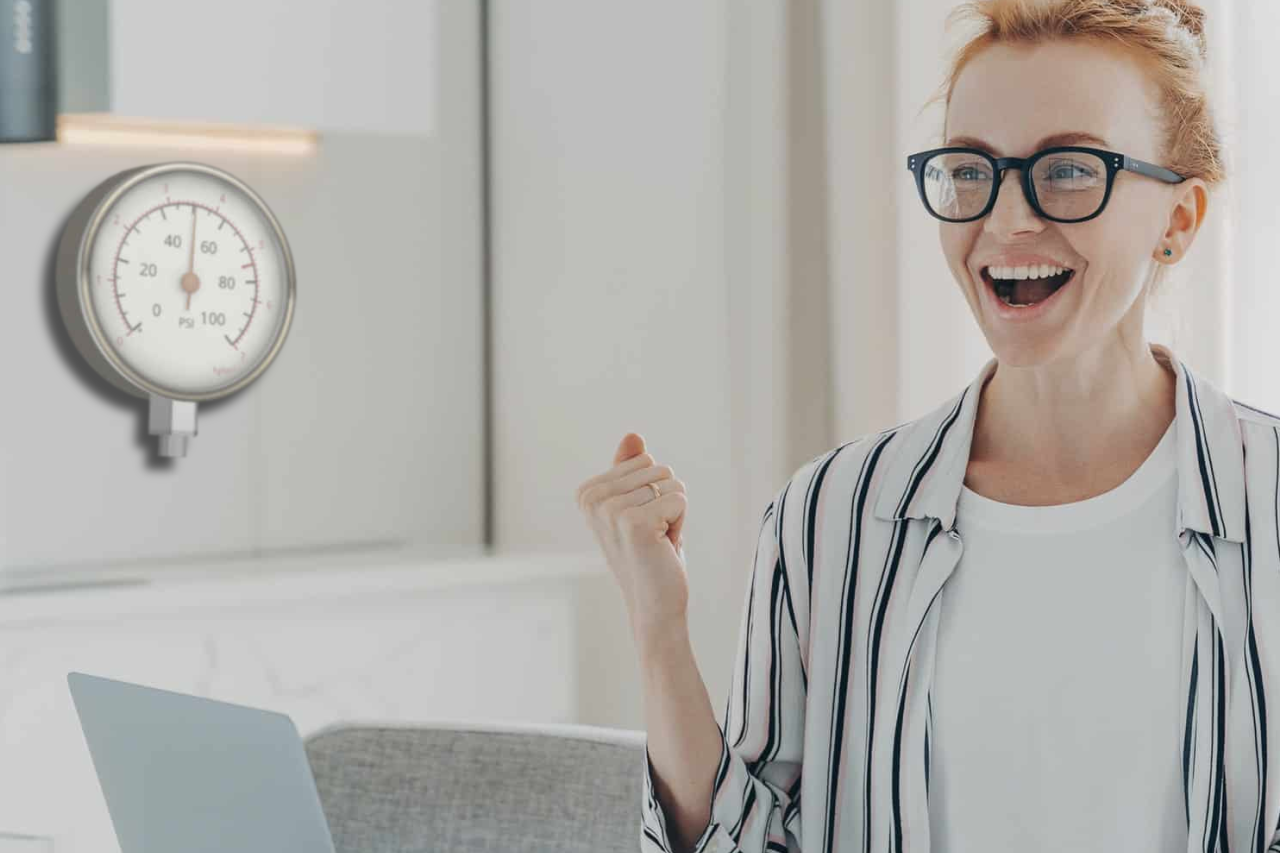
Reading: value=50 unit=psi
